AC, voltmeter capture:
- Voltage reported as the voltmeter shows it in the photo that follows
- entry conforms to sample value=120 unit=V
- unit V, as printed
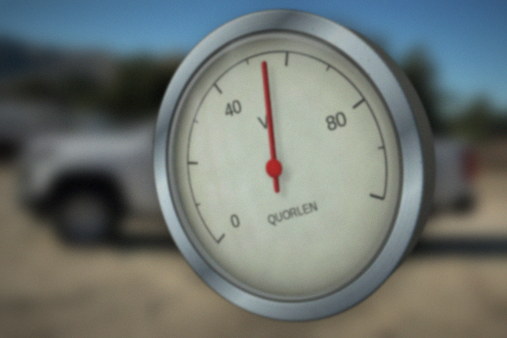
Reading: value=55 unit=V
